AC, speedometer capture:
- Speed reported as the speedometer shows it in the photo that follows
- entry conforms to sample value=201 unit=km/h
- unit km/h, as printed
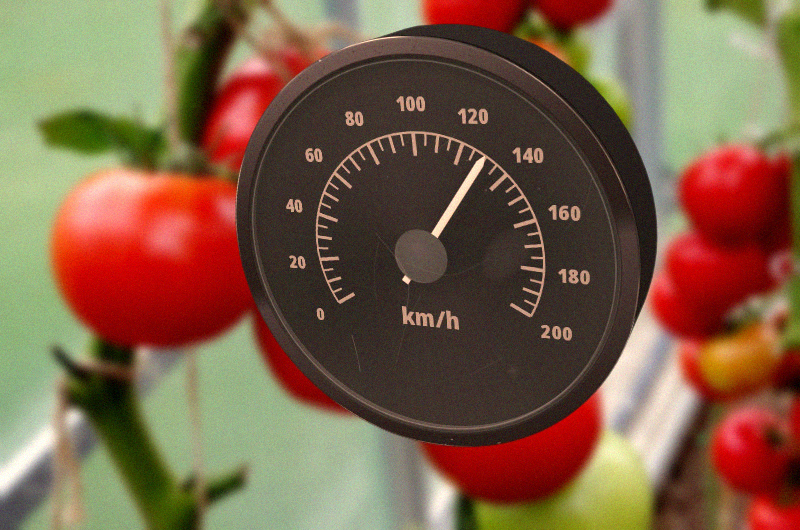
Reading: value=130 unit=km/h
